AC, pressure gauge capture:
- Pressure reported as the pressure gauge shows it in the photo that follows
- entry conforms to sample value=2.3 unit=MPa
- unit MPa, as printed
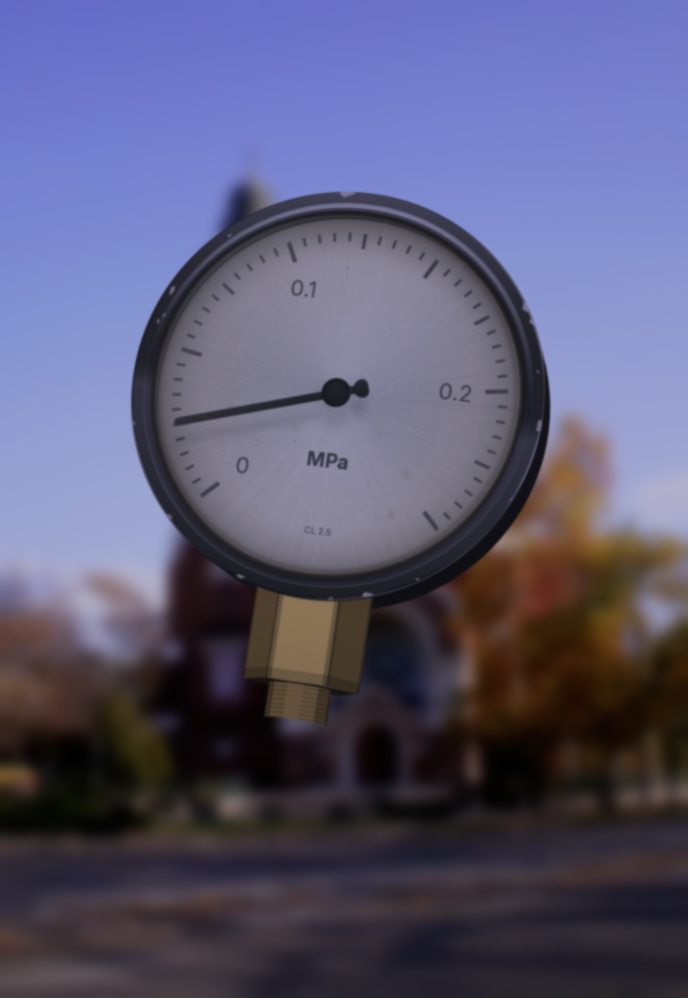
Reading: value=0.025 unit=MPa
